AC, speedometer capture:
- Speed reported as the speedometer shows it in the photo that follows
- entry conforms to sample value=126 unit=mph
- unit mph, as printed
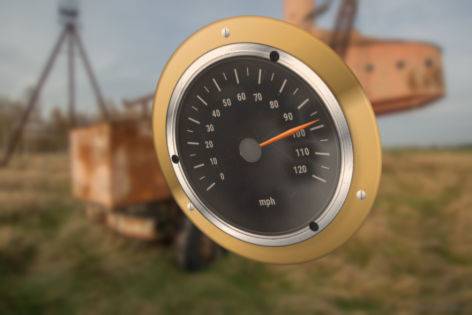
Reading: value=97.5 unit=mph
